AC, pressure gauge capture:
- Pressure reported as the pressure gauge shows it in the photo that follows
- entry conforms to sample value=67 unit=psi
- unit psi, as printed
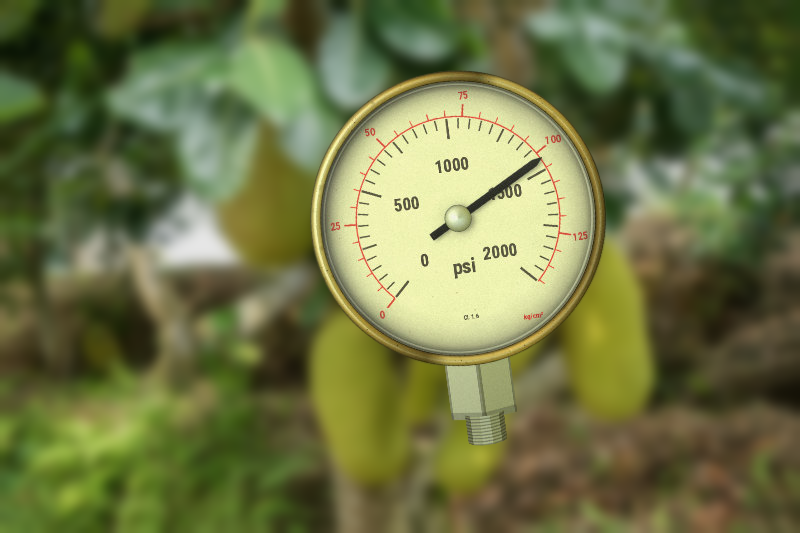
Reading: value=1450 unit=psi
